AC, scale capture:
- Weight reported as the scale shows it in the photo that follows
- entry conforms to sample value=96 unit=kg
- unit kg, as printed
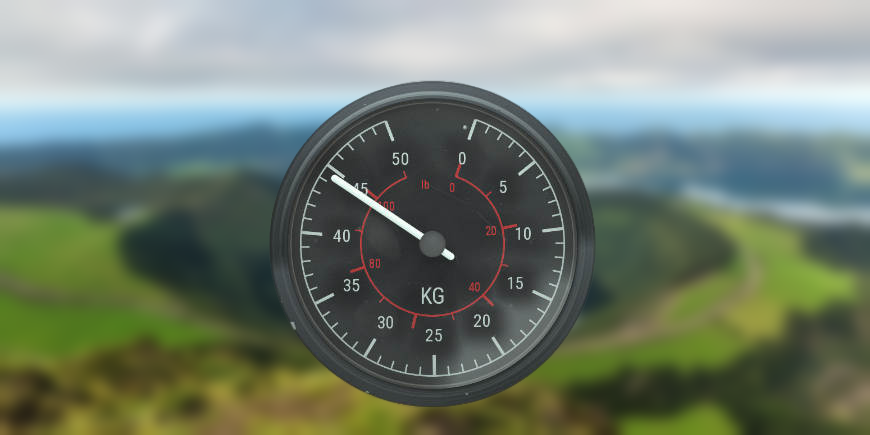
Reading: value=44.5 unit=kg
